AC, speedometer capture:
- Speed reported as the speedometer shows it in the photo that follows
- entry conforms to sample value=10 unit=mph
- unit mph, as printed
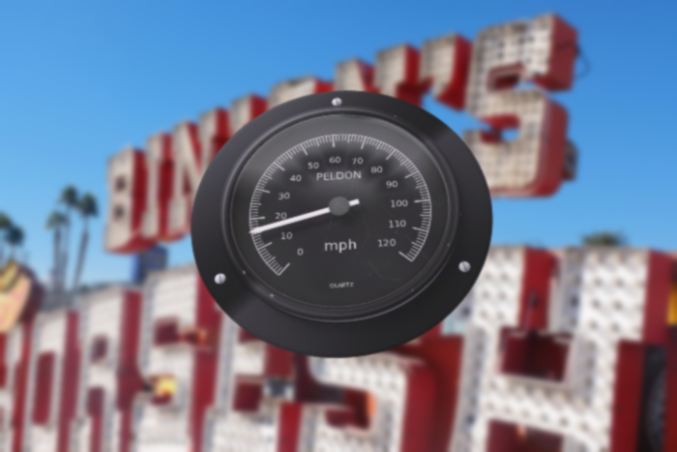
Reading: value=15 unit=mph
